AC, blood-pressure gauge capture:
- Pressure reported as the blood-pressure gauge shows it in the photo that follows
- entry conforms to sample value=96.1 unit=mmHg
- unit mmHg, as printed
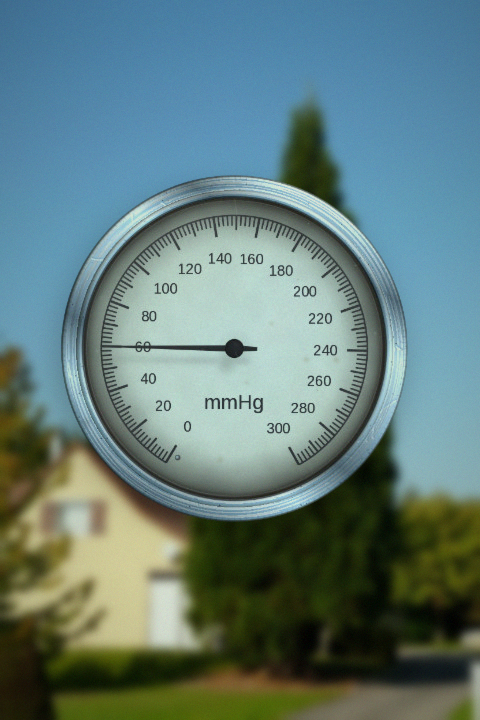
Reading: value=60 unit=mmHg
